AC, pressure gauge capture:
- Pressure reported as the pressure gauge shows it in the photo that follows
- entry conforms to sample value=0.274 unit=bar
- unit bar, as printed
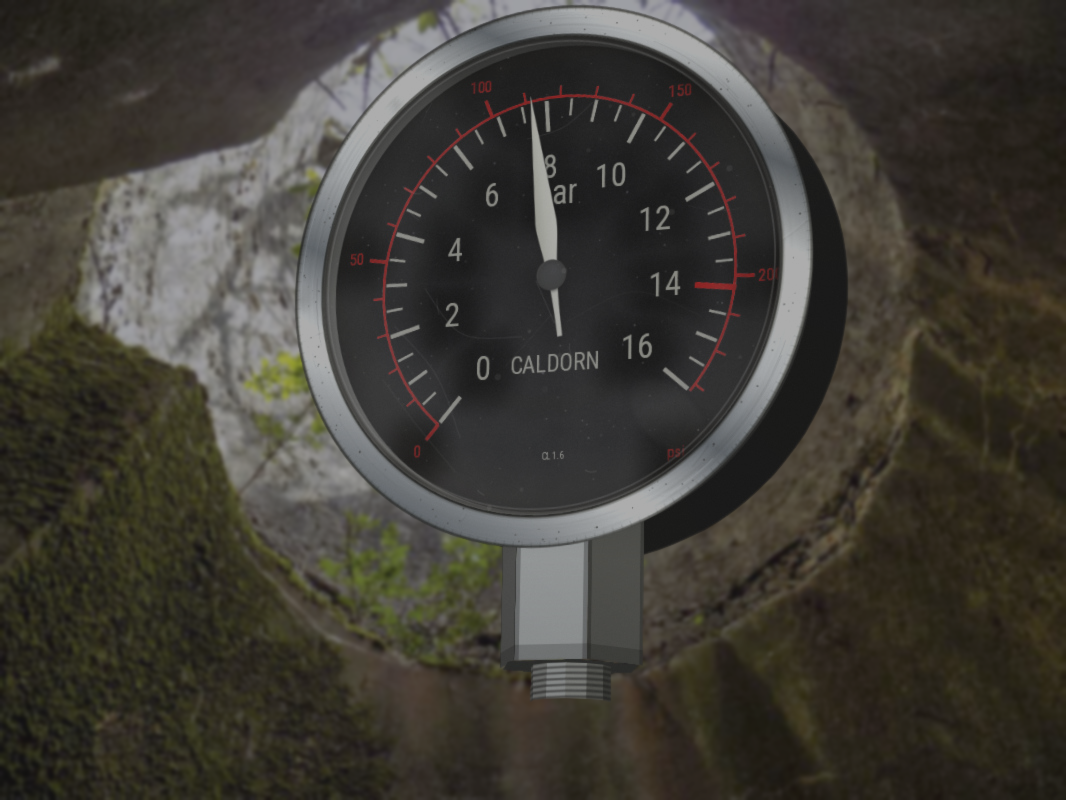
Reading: value=7.75 unit=bar
